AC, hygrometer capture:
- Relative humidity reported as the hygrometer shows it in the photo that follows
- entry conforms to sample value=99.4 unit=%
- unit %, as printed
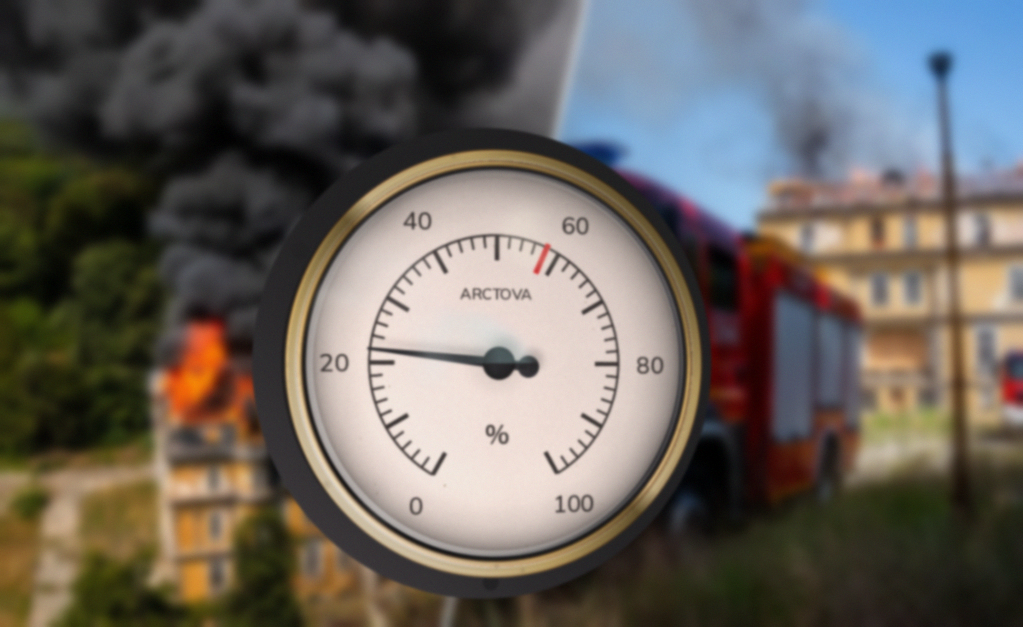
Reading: value=22 unit=%
